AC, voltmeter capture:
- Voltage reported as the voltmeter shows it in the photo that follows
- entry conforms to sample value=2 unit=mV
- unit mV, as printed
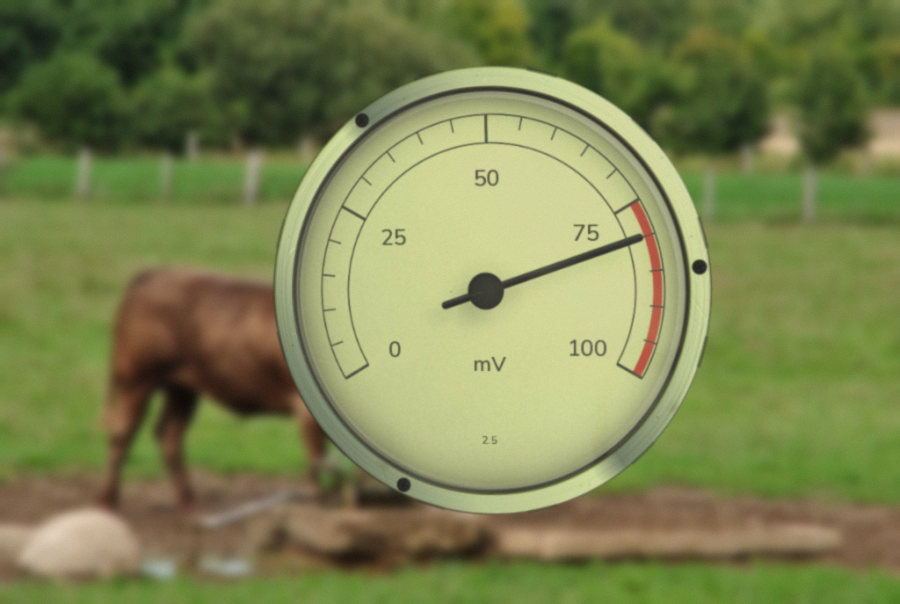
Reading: value=80 unit=mV
